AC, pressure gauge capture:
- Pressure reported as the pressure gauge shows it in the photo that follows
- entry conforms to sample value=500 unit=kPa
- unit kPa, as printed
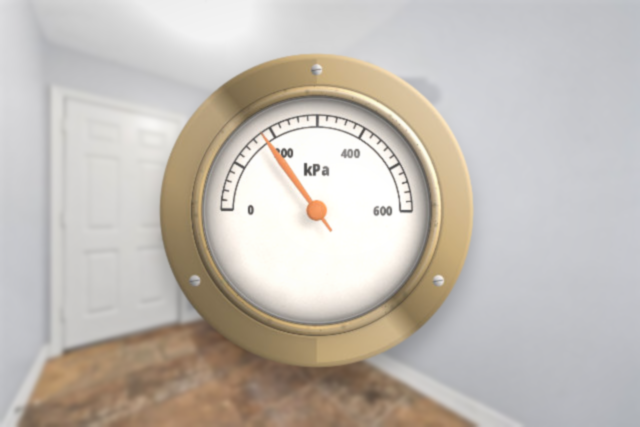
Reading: value=180 unit=kPa
